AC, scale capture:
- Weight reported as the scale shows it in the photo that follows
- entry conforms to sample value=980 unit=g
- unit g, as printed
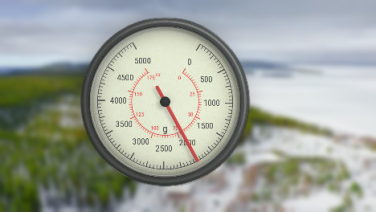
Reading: value=2000 unit=g
